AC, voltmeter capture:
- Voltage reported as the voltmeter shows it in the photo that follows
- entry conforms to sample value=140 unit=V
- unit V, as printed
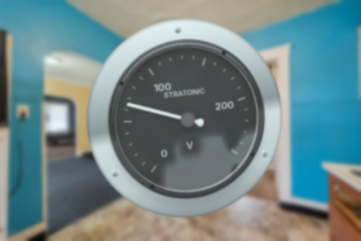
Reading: value=65 unit=V
